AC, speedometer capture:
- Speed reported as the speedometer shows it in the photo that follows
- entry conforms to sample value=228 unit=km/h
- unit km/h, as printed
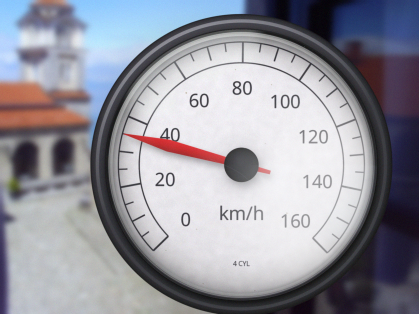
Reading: value=35 unit=km/h
